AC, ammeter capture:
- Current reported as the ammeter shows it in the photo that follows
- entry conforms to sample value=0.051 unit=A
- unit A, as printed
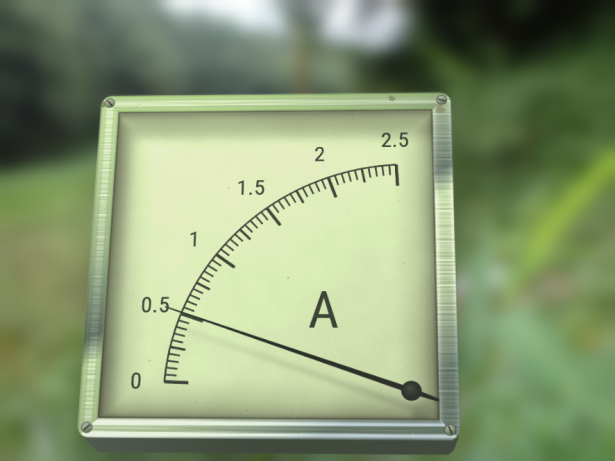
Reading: value=0.5 unit=A
